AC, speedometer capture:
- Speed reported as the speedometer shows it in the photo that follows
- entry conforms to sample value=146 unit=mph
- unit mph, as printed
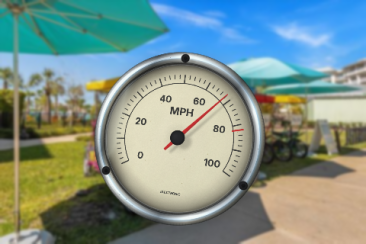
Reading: value=68 unit=mph
